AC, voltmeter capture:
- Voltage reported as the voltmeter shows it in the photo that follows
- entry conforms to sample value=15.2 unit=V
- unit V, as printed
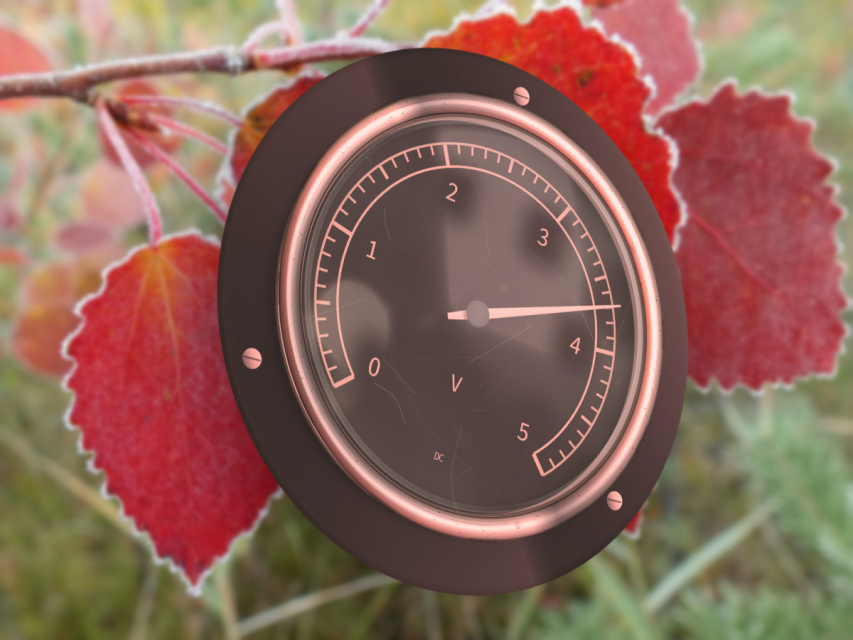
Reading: value=3.7 unit=V
